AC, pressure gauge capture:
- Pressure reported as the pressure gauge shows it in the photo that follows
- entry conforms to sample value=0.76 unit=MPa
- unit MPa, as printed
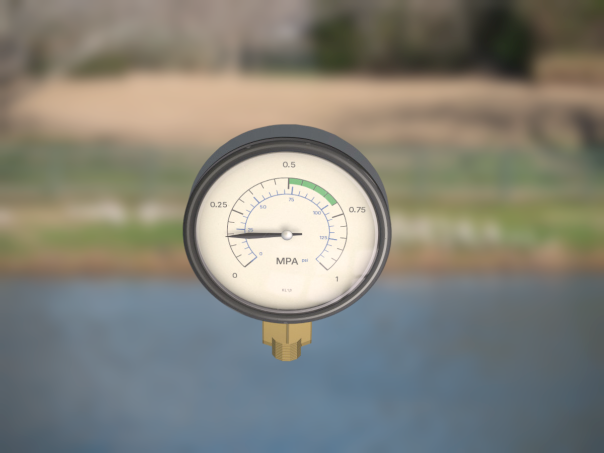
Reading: value=0.15 unit=MPa
